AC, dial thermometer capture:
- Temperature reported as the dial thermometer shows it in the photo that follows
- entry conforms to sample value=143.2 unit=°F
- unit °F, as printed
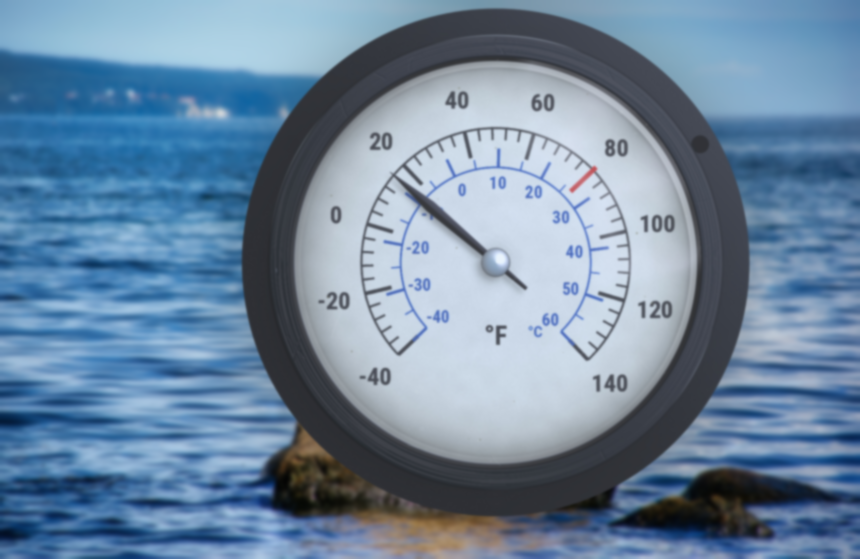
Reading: value=16 unit=°F
